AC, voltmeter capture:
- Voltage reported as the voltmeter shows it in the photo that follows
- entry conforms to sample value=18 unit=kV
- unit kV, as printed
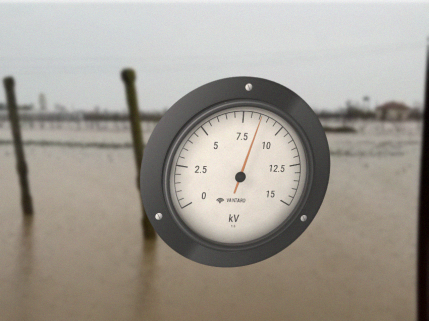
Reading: value=8.5 unit=kV
